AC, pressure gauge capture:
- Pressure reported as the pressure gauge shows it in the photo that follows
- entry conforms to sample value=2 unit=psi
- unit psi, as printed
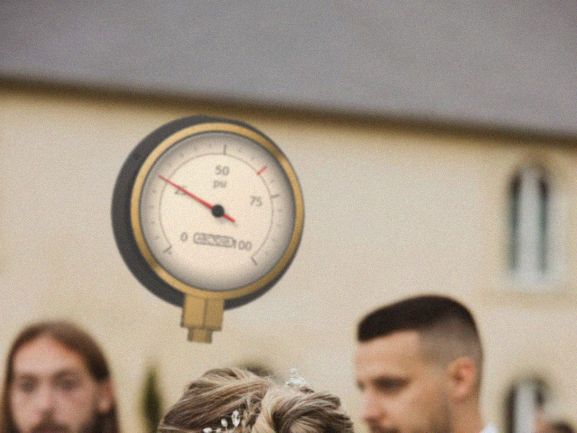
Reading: value=25 unit=psi
